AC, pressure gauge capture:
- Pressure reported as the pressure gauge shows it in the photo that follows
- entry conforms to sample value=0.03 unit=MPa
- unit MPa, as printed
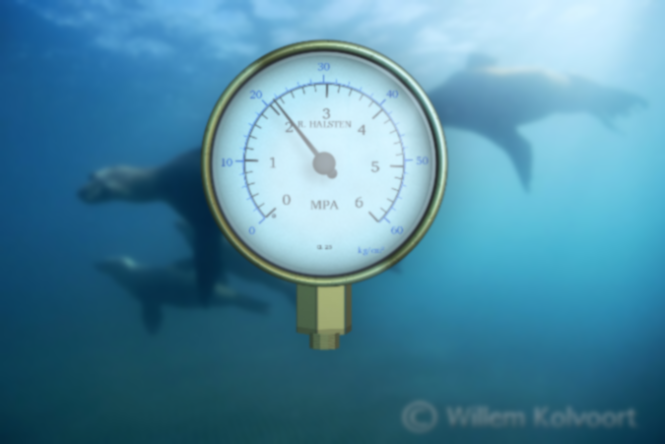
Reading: value=2.1 unit=MPa
